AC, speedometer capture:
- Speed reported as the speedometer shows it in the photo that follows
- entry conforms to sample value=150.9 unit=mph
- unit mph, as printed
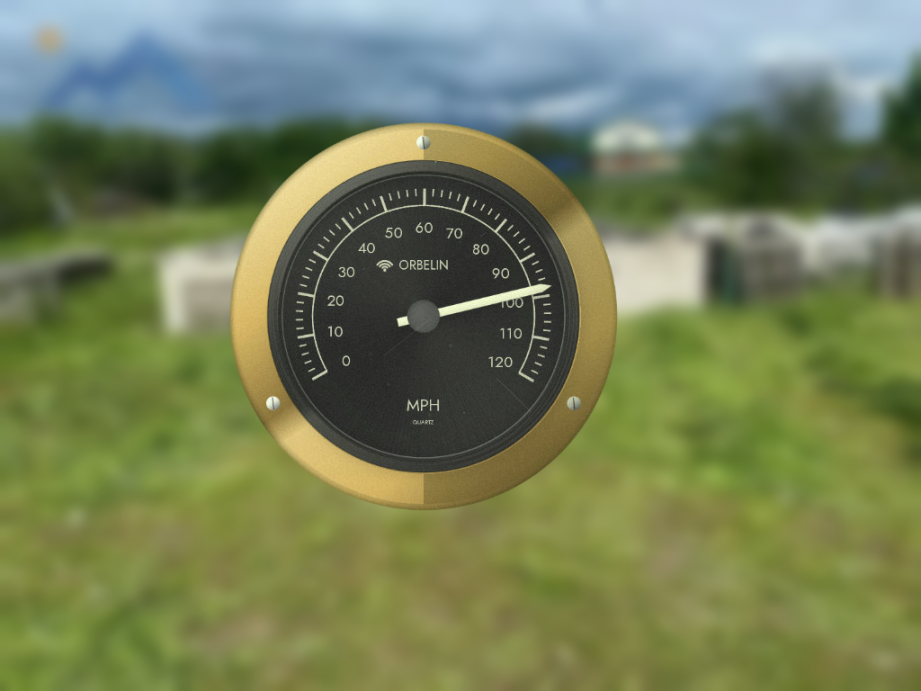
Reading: value=98 unit=mph
